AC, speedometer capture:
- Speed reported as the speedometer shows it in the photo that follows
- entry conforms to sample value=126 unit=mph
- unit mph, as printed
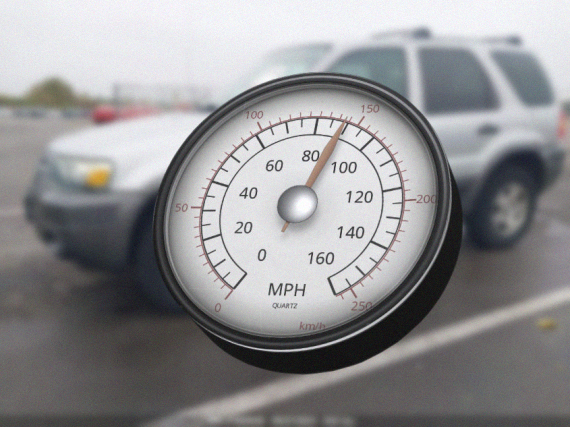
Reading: value=90 unit=mph
